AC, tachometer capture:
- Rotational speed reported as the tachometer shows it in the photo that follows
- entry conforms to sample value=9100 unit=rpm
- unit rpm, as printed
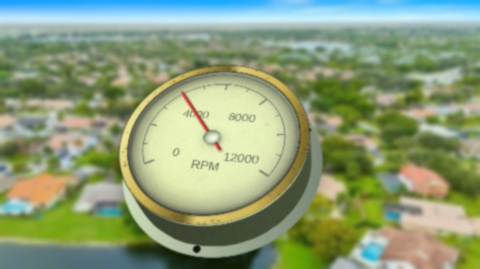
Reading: value=4000 unit=rpm
